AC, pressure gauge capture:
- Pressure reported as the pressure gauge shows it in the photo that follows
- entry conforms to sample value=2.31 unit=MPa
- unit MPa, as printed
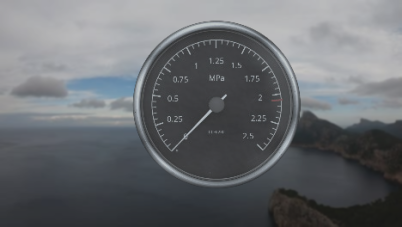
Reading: value=0 unit=MPa
